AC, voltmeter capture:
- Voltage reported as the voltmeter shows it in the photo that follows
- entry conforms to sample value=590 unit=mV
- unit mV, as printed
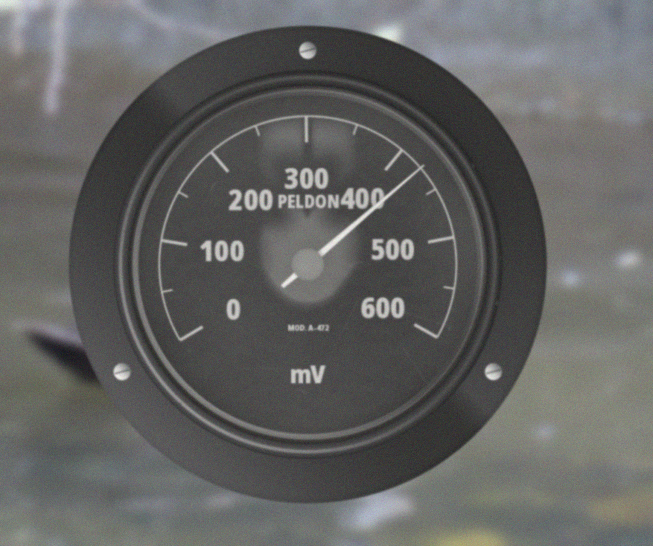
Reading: value=425 unit=mV
